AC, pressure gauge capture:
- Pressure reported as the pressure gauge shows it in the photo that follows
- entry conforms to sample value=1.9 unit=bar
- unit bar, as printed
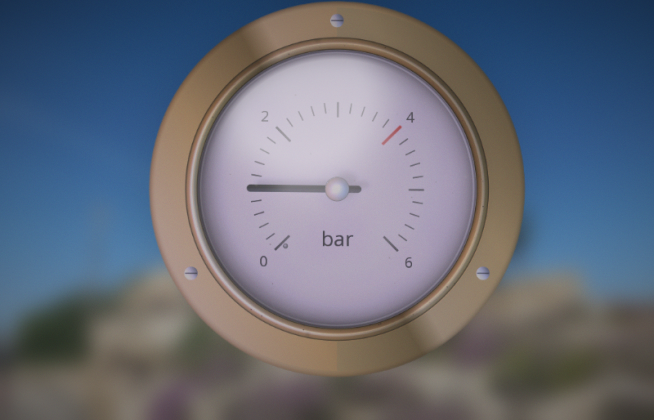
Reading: value=1 unit=bar
